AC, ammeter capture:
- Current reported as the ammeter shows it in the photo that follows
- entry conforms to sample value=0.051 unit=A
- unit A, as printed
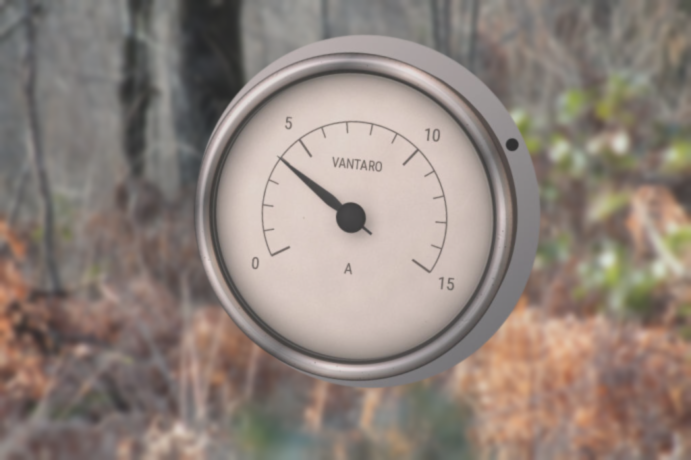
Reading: value=4 unit=A
